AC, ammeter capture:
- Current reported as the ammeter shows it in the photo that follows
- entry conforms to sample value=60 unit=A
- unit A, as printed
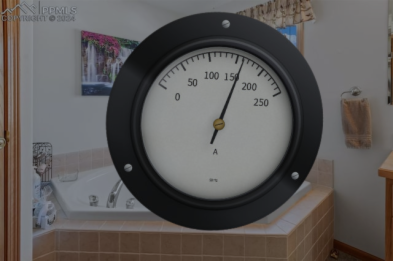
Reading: value=160 unit=A
